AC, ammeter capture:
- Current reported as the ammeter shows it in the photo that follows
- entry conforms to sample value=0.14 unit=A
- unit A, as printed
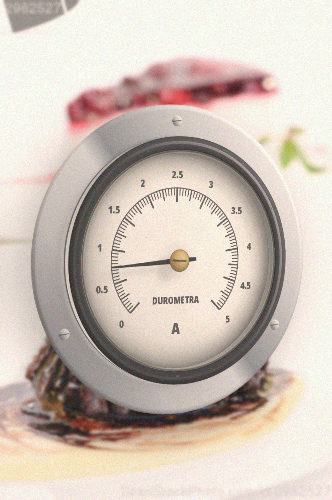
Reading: value=0.75 unit=A
